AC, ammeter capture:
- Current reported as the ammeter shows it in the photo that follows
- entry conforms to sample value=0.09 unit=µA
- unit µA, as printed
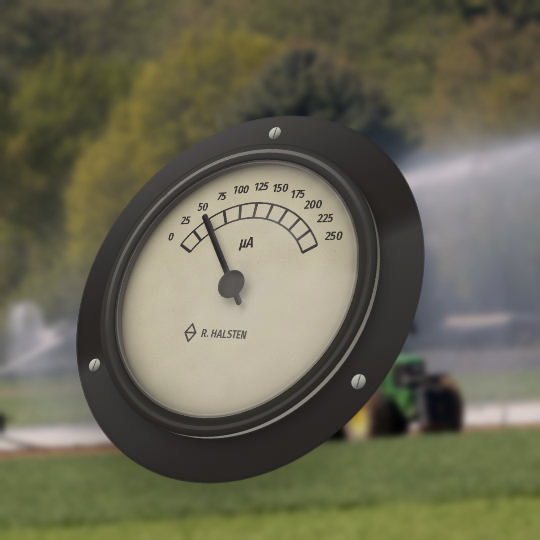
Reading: value=50 unit=µA
